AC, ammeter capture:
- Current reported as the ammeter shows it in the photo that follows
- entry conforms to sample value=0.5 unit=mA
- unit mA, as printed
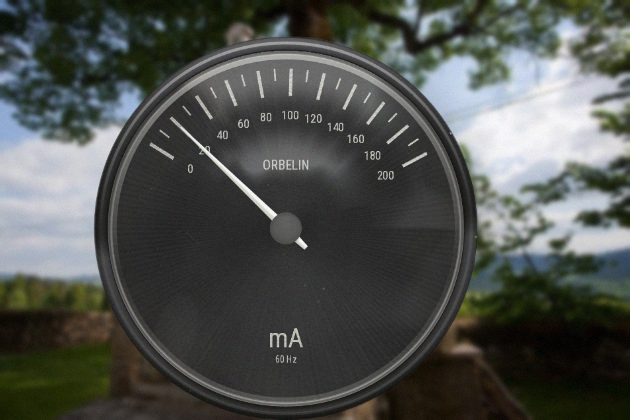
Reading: value=20 unit=mA
